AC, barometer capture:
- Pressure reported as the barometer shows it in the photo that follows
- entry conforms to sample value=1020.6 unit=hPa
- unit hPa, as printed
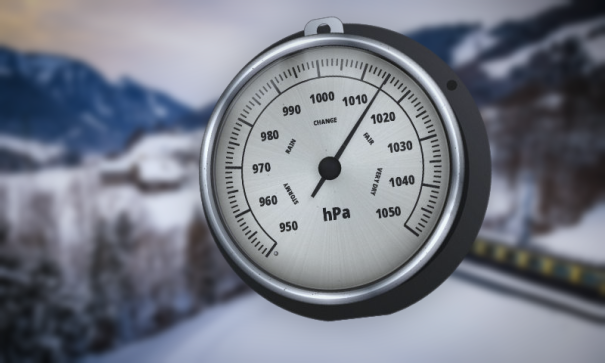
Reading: value=1015 unit=hPa
